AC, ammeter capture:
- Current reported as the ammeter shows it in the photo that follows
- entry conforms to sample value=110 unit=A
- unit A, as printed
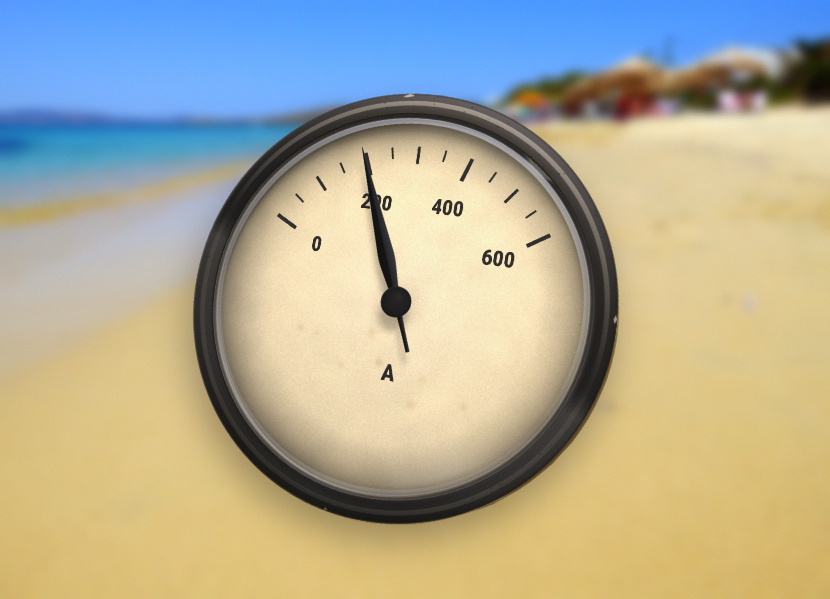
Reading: value=200 unit=A
